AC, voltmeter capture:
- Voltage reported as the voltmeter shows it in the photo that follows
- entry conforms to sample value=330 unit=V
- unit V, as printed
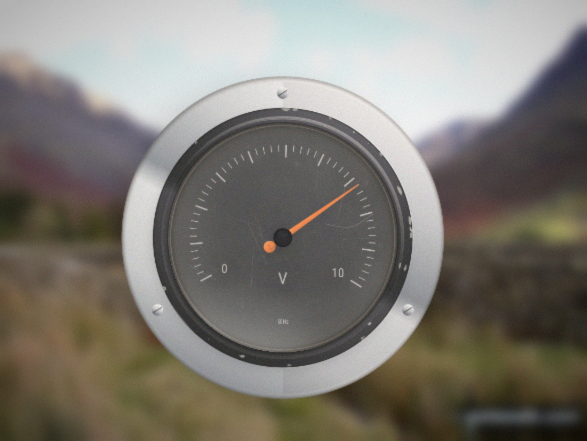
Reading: value=7.2 unit=V
